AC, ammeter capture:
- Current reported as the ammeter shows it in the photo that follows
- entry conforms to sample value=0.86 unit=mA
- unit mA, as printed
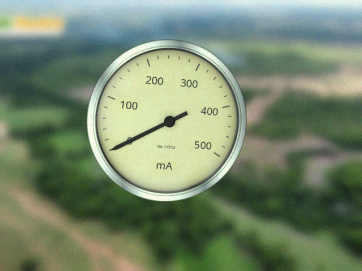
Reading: value=0 unit=mA
